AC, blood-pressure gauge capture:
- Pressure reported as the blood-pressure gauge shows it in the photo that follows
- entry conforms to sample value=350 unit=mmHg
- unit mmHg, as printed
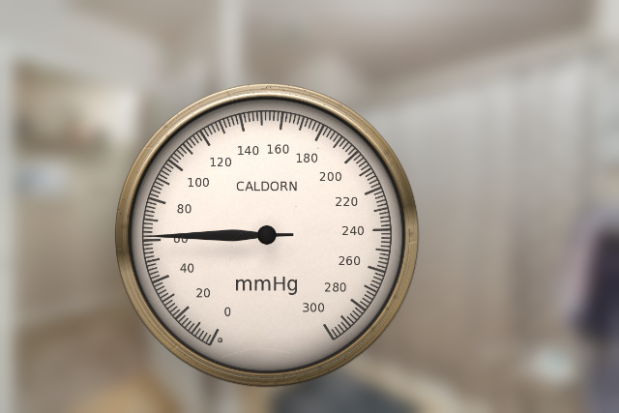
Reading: value=62 unit=mmHg
